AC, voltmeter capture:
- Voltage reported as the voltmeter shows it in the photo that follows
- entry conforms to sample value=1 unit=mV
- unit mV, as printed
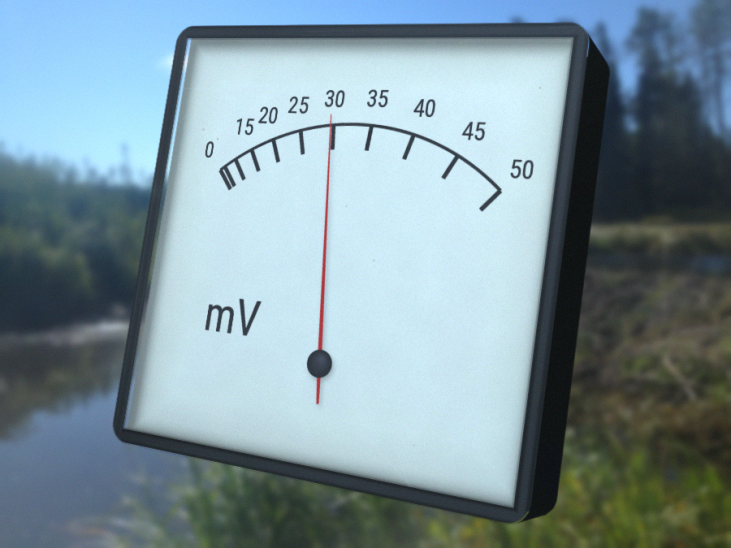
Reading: value=30 unit=mV
